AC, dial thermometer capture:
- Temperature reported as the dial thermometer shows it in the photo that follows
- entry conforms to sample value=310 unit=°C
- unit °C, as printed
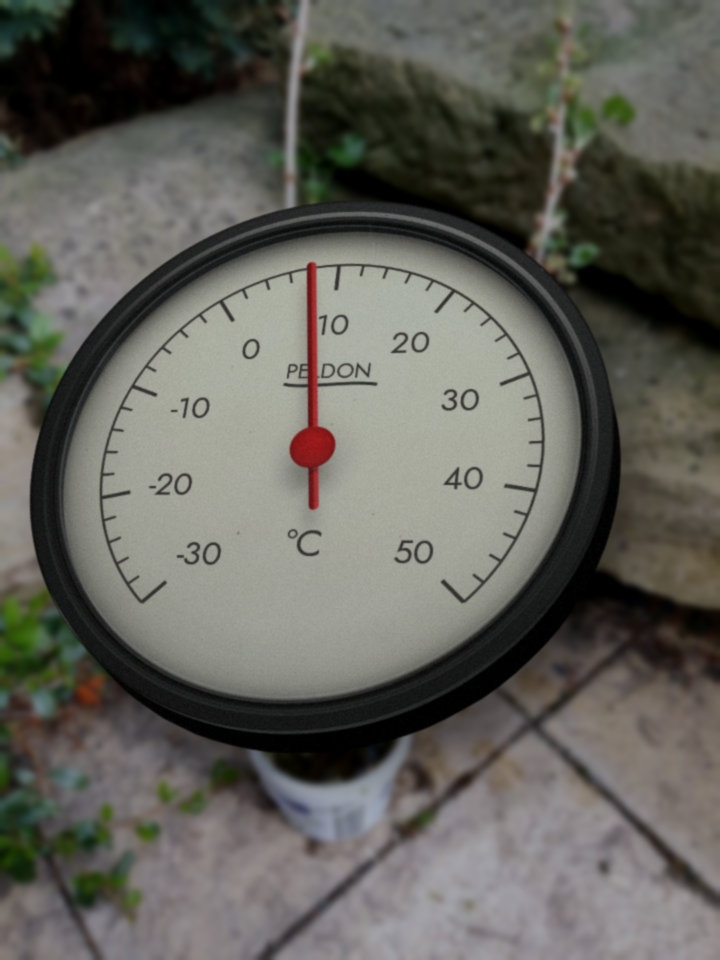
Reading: value=8 unit=°C
